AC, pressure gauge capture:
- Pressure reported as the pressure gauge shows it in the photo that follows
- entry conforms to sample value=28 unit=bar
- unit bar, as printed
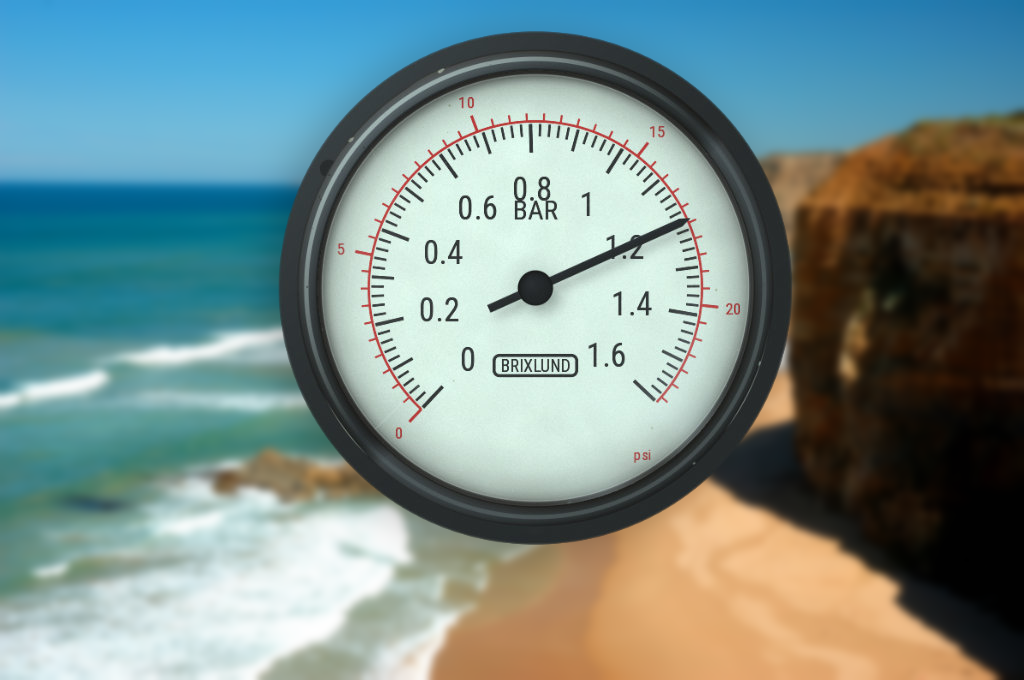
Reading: value=1.2 unit=bar
